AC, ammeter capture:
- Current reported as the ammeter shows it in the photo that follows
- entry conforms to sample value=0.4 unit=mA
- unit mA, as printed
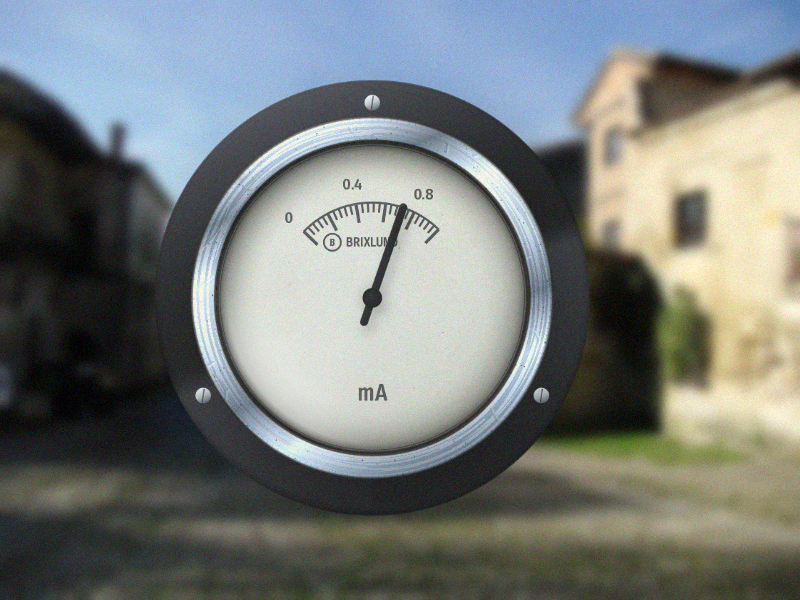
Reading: value=0.72 unit=mA
